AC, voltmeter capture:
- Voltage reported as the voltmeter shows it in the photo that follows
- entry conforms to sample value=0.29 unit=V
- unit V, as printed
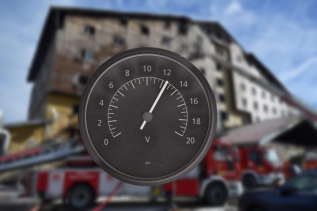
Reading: value=12.5 unit=V
